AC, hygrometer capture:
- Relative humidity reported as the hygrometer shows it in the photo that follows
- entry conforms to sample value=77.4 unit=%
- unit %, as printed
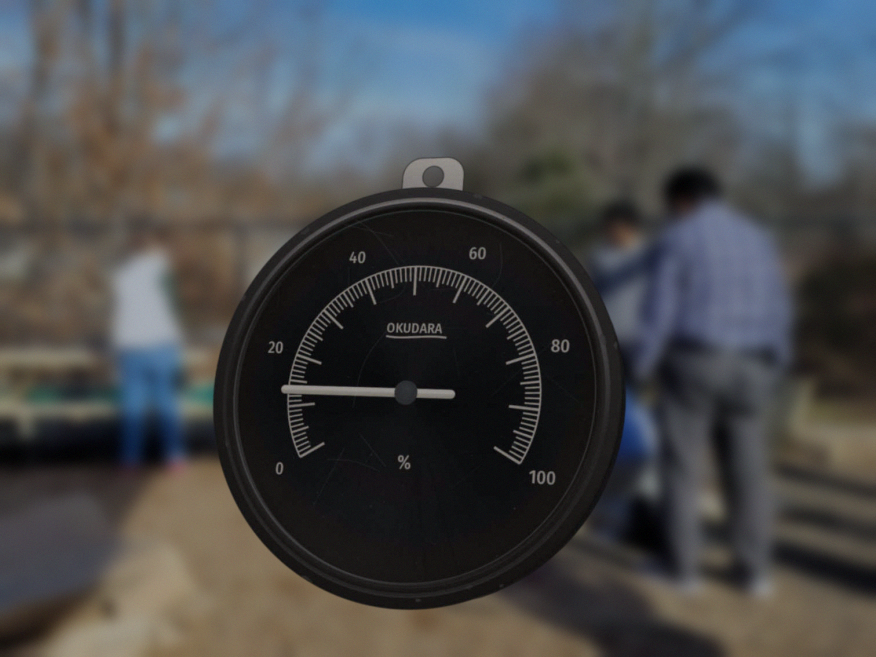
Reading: value=13 unit=%
